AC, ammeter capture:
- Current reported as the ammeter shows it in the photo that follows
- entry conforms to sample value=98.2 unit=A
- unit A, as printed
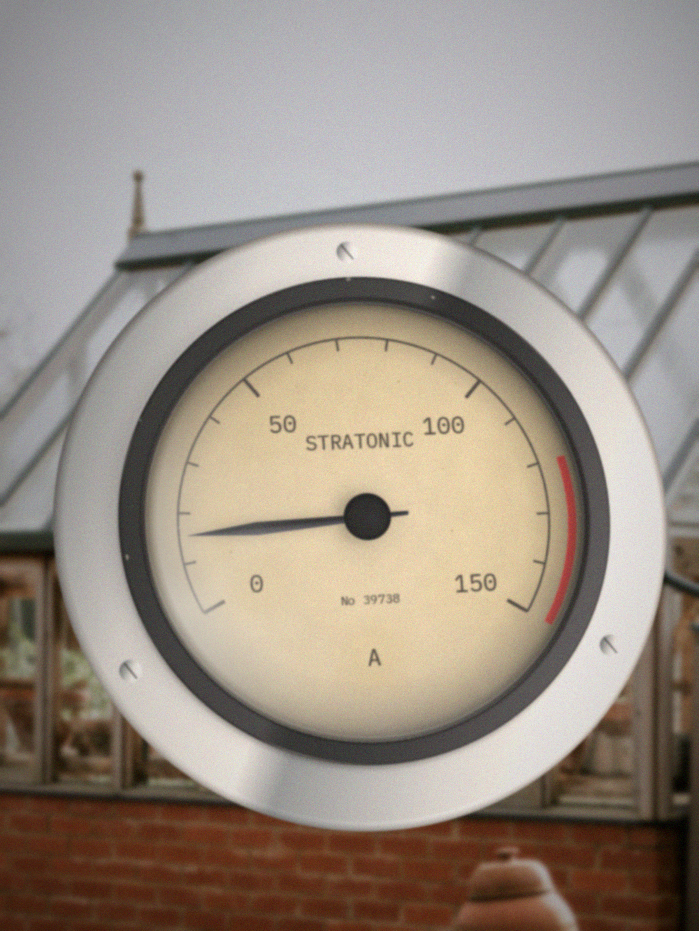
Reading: value=15 unit=A
